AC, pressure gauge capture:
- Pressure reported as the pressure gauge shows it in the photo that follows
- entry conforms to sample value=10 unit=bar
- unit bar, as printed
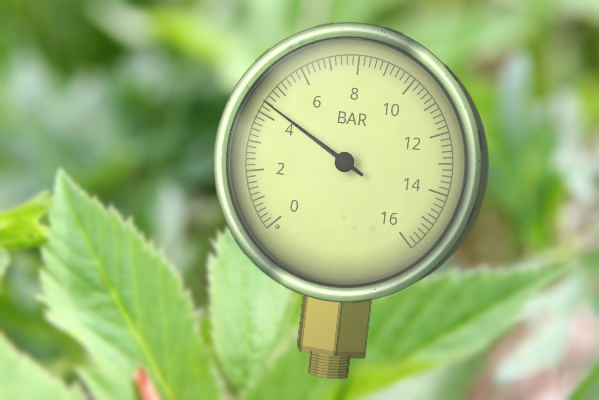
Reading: value=4.4 unit=bar
